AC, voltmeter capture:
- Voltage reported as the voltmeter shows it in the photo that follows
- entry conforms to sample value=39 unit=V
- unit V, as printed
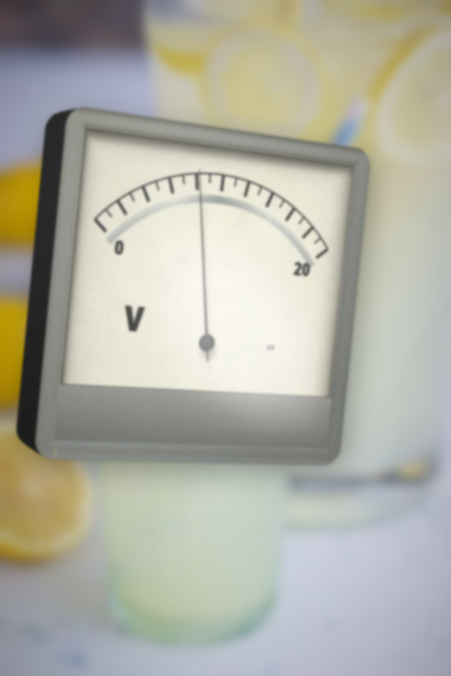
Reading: value=8 unit=V
